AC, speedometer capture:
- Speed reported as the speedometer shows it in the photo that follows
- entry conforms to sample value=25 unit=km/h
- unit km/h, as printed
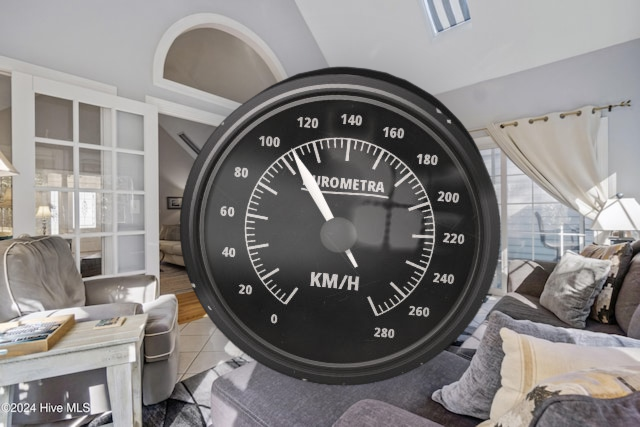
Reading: value=108 unit=km/h
